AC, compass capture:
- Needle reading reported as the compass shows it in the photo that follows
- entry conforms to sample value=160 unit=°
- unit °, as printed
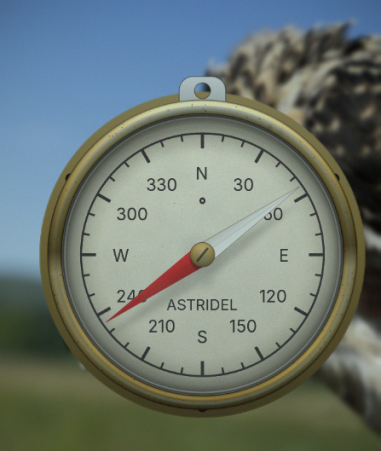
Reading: value=235 unit=°
